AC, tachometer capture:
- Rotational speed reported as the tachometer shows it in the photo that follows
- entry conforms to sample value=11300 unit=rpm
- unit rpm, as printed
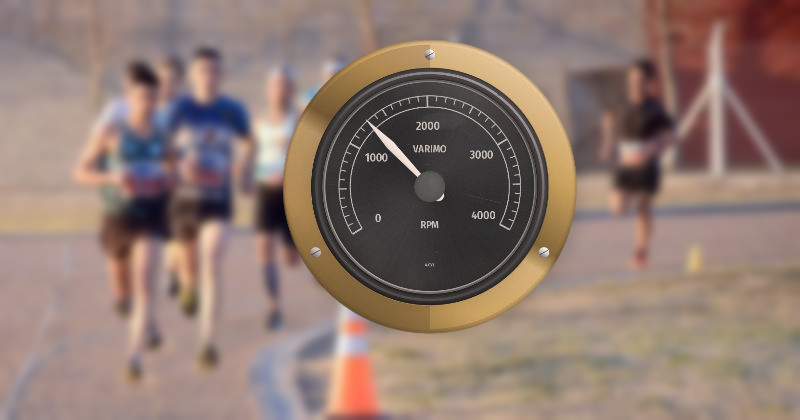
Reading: value=1300 unit=rpm
